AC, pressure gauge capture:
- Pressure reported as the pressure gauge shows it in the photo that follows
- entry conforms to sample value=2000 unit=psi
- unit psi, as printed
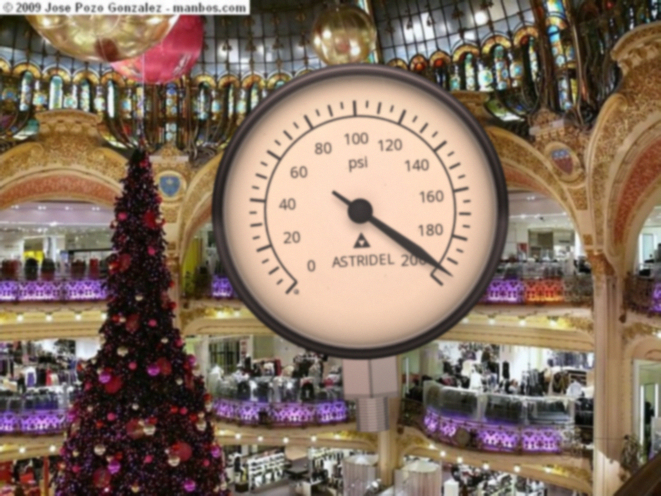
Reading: value=195 unit=psi
